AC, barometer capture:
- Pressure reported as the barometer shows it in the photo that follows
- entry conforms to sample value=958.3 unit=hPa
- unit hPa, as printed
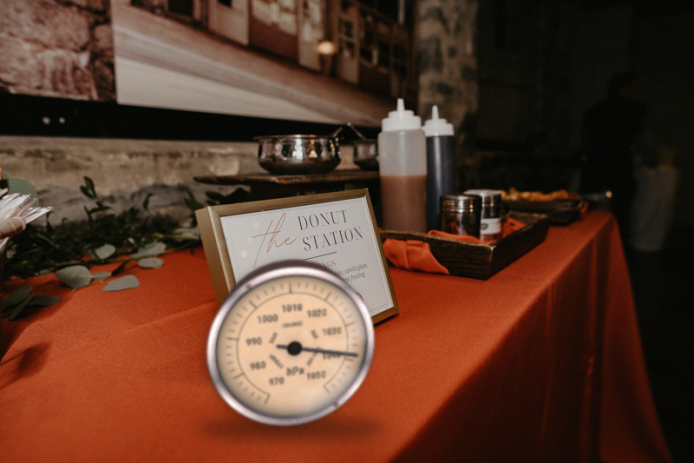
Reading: value=1038 unit=hPa
